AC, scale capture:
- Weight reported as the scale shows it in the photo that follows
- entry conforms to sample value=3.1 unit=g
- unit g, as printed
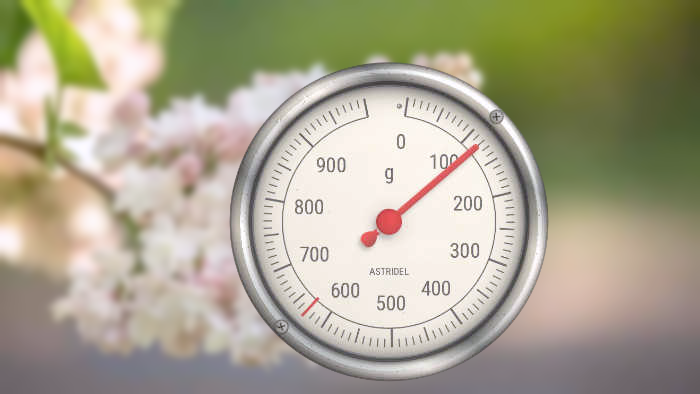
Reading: value=120 unit=g
